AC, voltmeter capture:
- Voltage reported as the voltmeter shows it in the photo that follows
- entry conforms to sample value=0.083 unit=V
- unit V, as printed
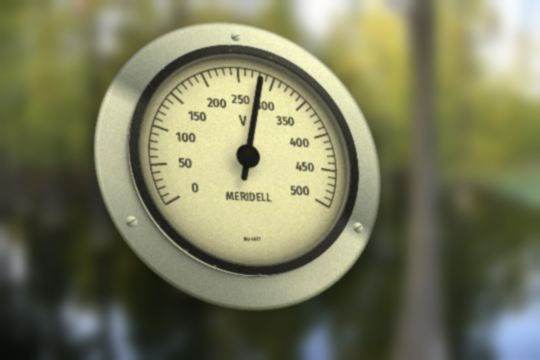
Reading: value=280 unit=V
